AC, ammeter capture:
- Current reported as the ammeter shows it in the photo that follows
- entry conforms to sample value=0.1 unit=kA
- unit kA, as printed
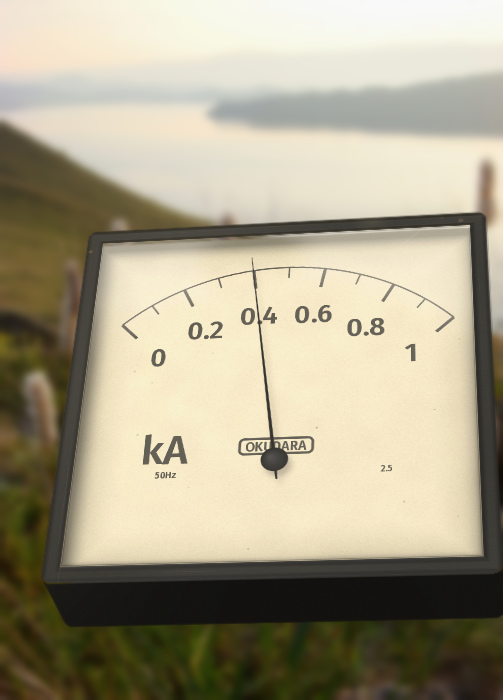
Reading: value=0.4 unit=kA
